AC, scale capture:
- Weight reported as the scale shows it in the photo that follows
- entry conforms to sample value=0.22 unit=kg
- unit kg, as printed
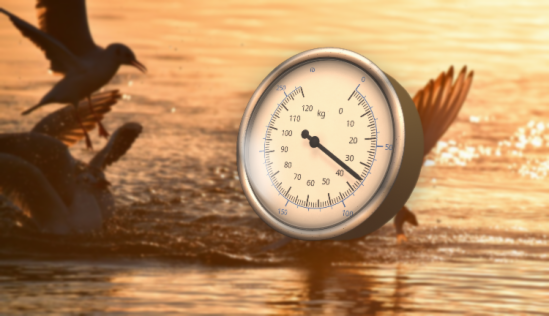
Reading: value=35 unit=kg
